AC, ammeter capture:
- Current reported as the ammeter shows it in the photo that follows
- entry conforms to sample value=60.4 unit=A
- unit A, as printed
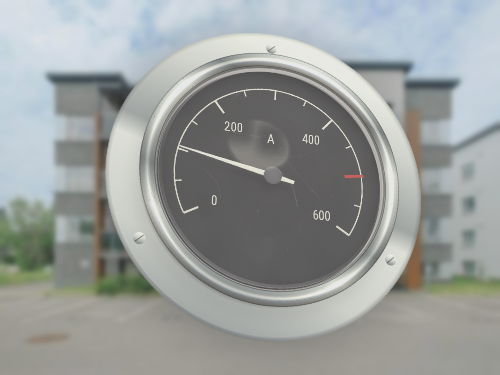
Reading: value=100 unit=A
